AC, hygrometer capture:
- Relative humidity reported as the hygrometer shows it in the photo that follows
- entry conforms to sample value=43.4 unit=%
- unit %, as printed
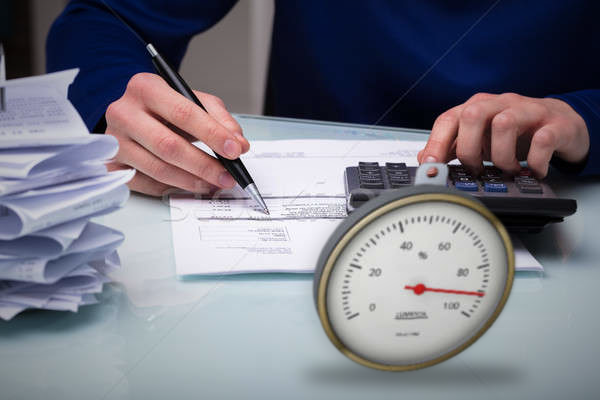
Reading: value=90 unit=%
